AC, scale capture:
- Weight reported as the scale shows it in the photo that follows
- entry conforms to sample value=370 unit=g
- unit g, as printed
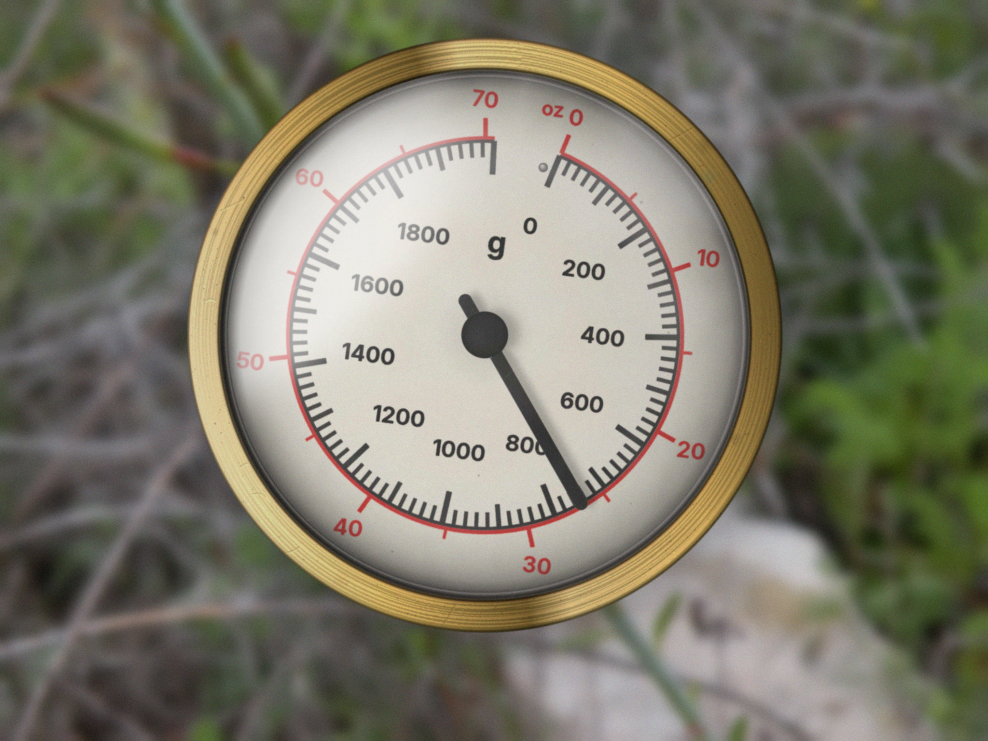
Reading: value=750 unit=g
